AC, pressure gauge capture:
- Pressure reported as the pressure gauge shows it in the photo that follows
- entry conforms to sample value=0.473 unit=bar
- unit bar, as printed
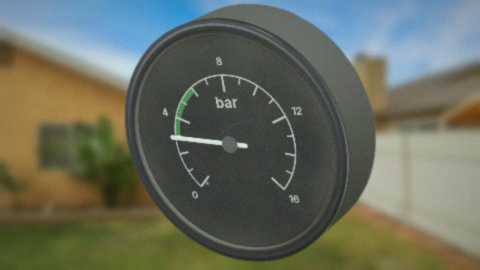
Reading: value=3 unit=bar
